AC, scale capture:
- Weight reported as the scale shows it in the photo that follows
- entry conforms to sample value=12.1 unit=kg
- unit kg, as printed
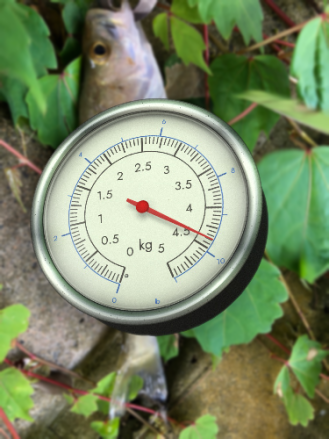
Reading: value=4.4 unit=kg
